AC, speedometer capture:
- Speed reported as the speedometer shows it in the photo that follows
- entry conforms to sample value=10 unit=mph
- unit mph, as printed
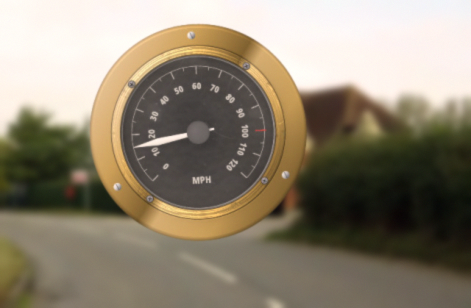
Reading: value=15 unit=mph
